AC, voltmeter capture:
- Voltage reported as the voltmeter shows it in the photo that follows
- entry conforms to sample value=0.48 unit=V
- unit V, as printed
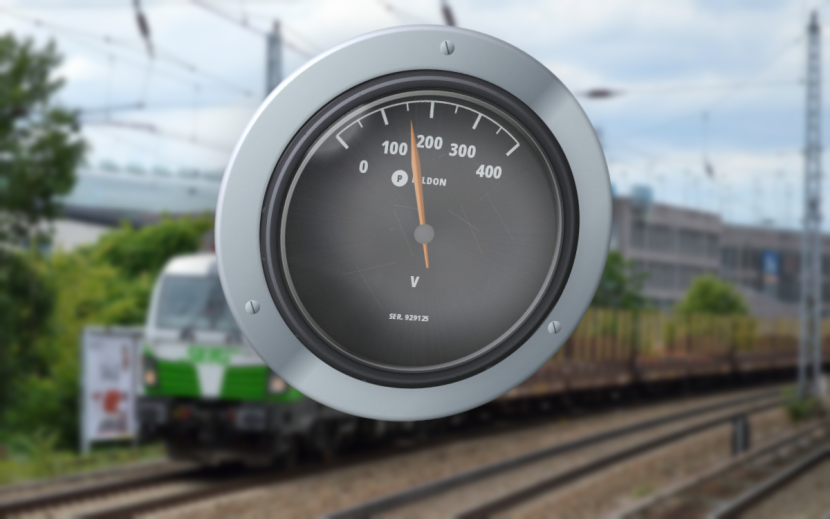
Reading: value=150 unit=V
